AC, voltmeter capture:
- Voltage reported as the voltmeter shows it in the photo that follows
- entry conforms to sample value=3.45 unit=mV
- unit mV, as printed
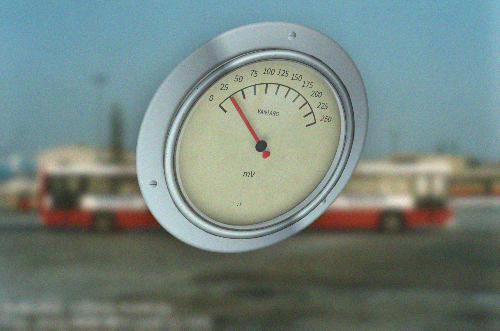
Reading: value=25 unit=mV
